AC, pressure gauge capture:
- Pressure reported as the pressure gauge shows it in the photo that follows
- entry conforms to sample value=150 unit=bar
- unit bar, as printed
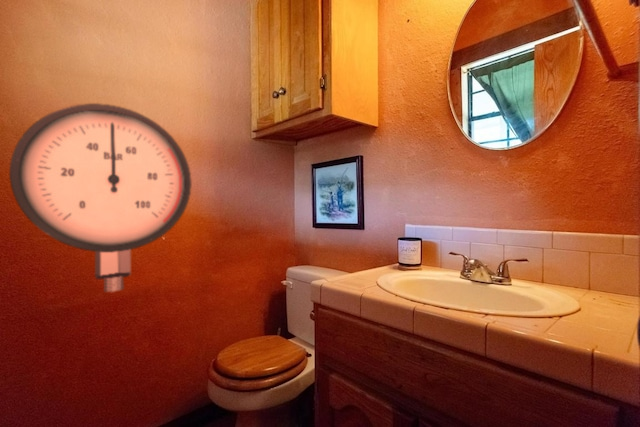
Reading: value=50 unit=bar
